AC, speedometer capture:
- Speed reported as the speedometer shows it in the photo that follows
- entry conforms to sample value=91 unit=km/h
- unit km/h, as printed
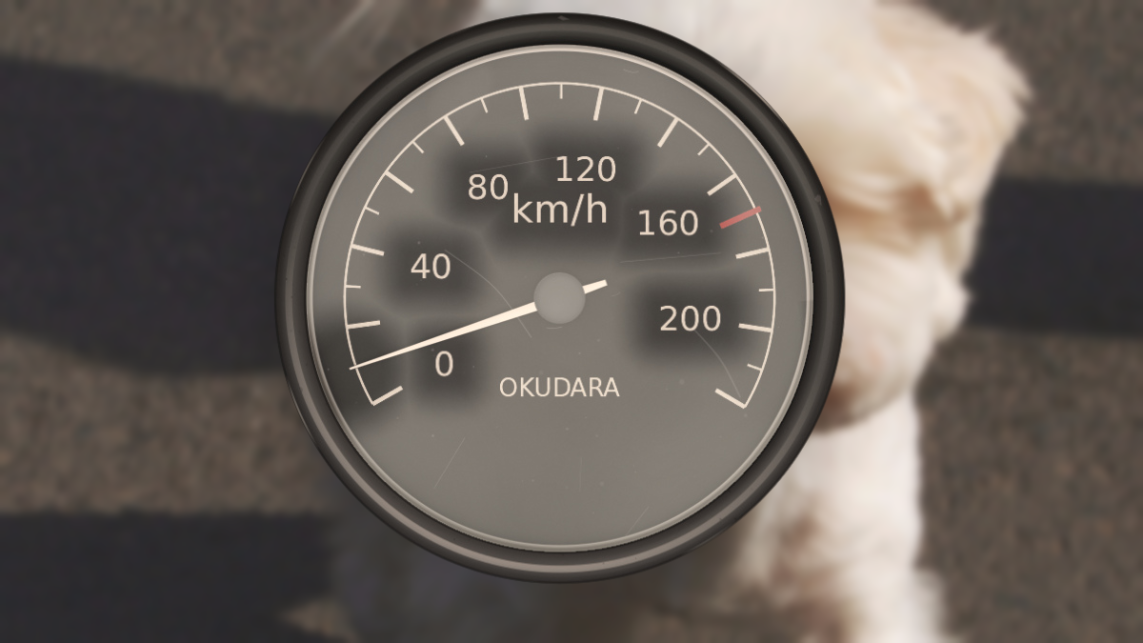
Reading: value=10 unit=km/h
